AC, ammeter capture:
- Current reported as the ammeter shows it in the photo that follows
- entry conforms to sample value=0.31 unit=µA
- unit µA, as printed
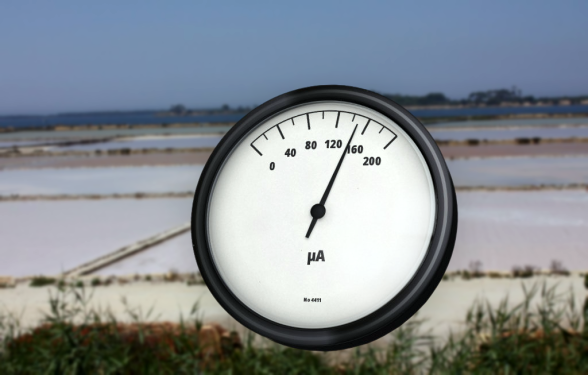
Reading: value=150 unit=µA
